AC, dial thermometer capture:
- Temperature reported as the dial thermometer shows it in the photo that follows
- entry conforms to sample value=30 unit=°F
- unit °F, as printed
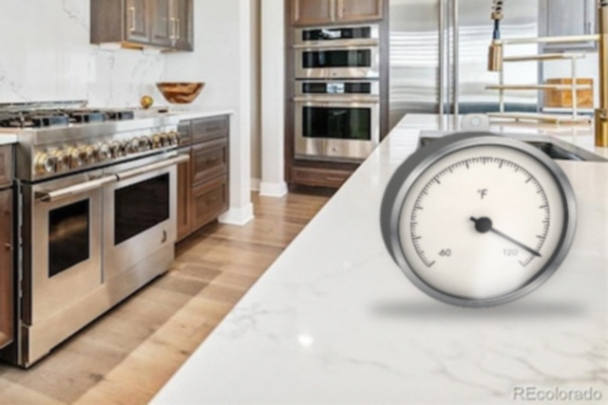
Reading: value=110 unit=°F
